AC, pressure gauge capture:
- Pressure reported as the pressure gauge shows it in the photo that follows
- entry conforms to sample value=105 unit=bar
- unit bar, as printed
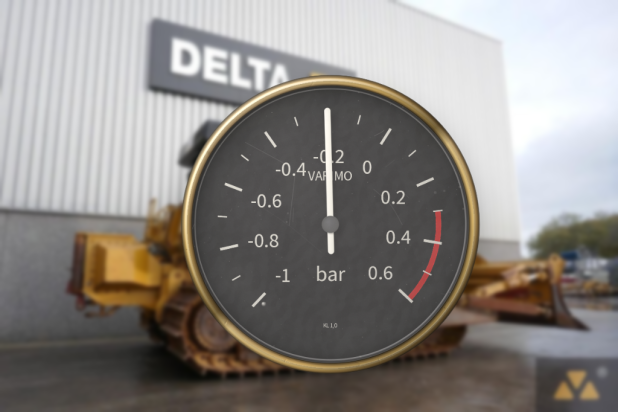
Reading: value=-0.2 unit=bar
